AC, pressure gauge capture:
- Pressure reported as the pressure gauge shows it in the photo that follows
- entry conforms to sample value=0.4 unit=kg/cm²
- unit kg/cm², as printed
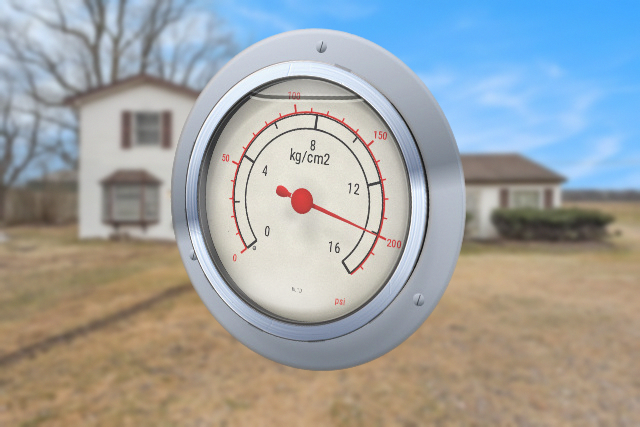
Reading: value=14 unit=kg/cm²
